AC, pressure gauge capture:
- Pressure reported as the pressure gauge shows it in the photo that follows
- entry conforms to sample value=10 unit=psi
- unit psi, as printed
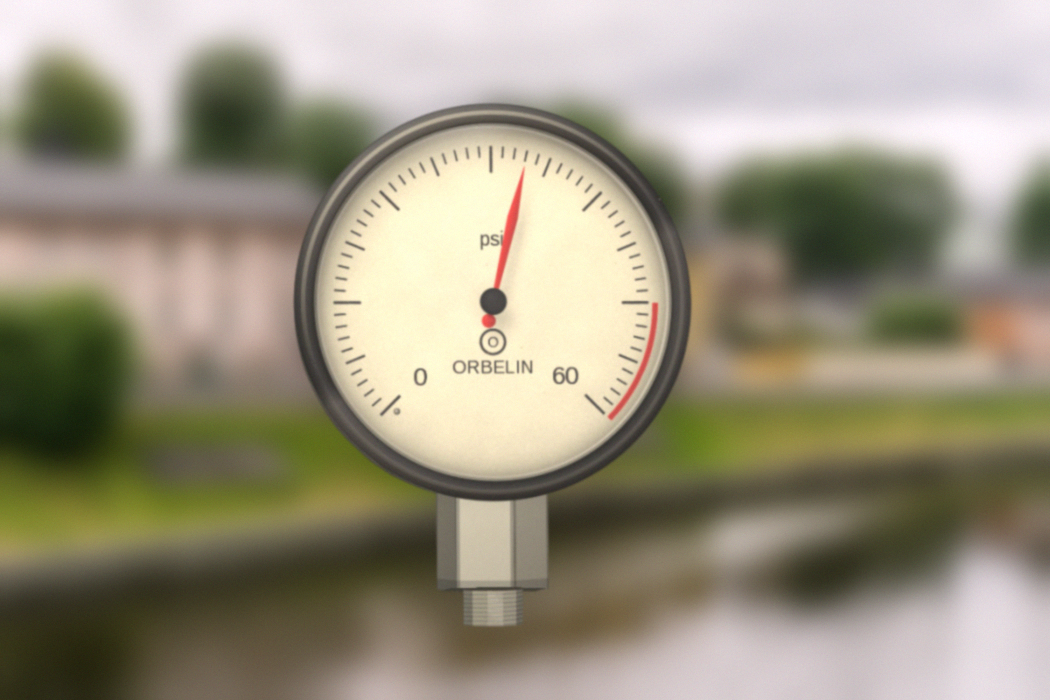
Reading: value=33 unit=psi
